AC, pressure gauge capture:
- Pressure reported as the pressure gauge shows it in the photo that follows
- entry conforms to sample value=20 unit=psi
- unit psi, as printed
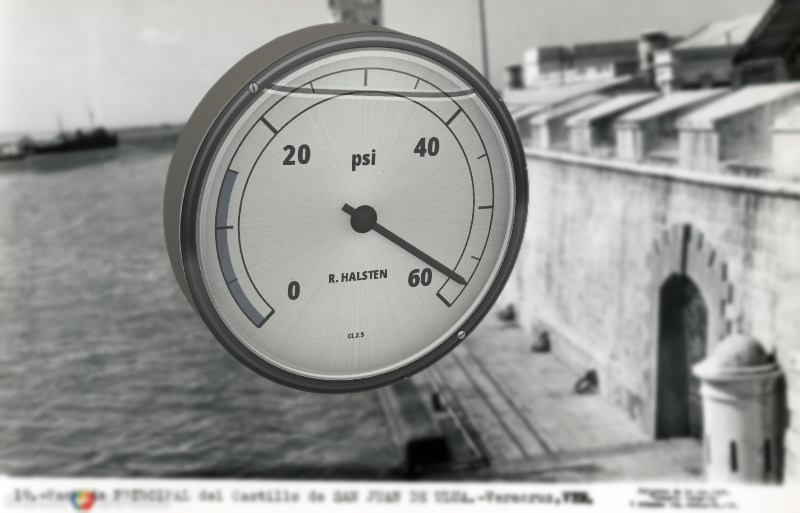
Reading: value=57.5 unit=psi
